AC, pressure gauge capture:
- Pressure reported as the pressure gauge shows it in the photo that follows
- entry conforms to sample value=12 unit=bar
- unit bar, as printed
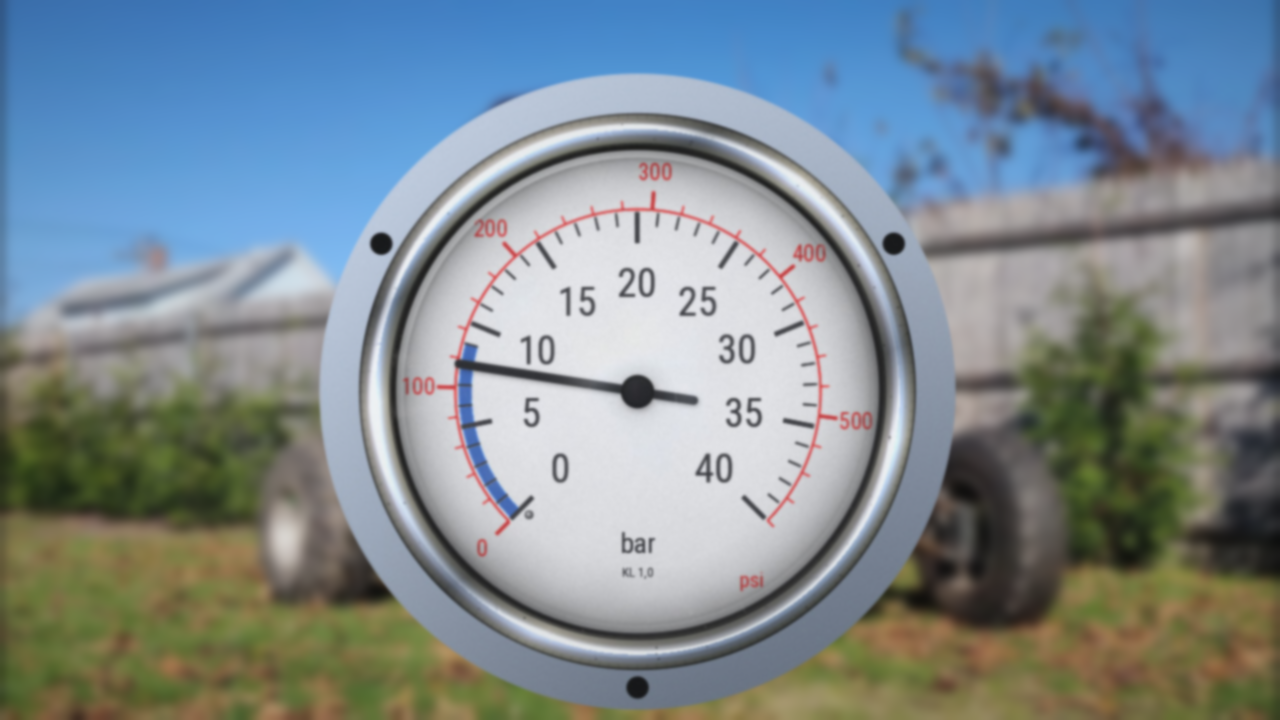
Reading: value=8 unit=bar
